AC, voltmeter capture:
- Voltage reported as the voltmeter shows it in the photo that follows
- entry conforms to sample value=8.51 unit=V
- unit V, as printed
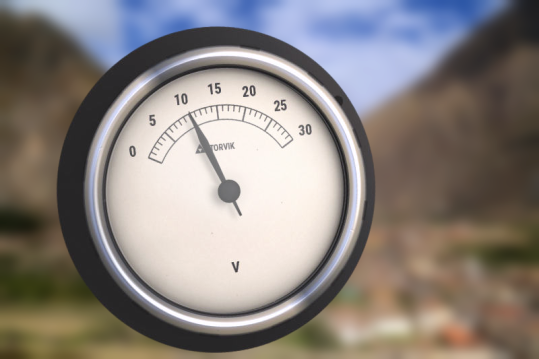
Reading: value=10 unit=V
